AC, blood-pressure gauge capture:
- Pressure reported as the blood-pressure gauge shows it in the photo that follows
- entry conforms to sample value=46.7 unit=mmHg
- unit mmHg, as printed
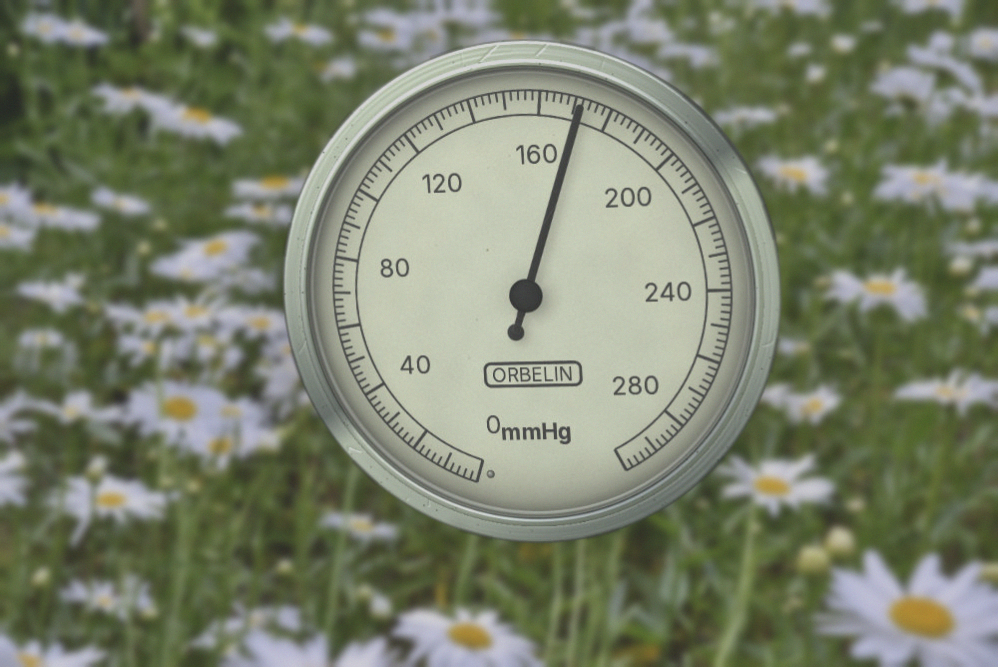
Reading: value=172 unit=mmHg
